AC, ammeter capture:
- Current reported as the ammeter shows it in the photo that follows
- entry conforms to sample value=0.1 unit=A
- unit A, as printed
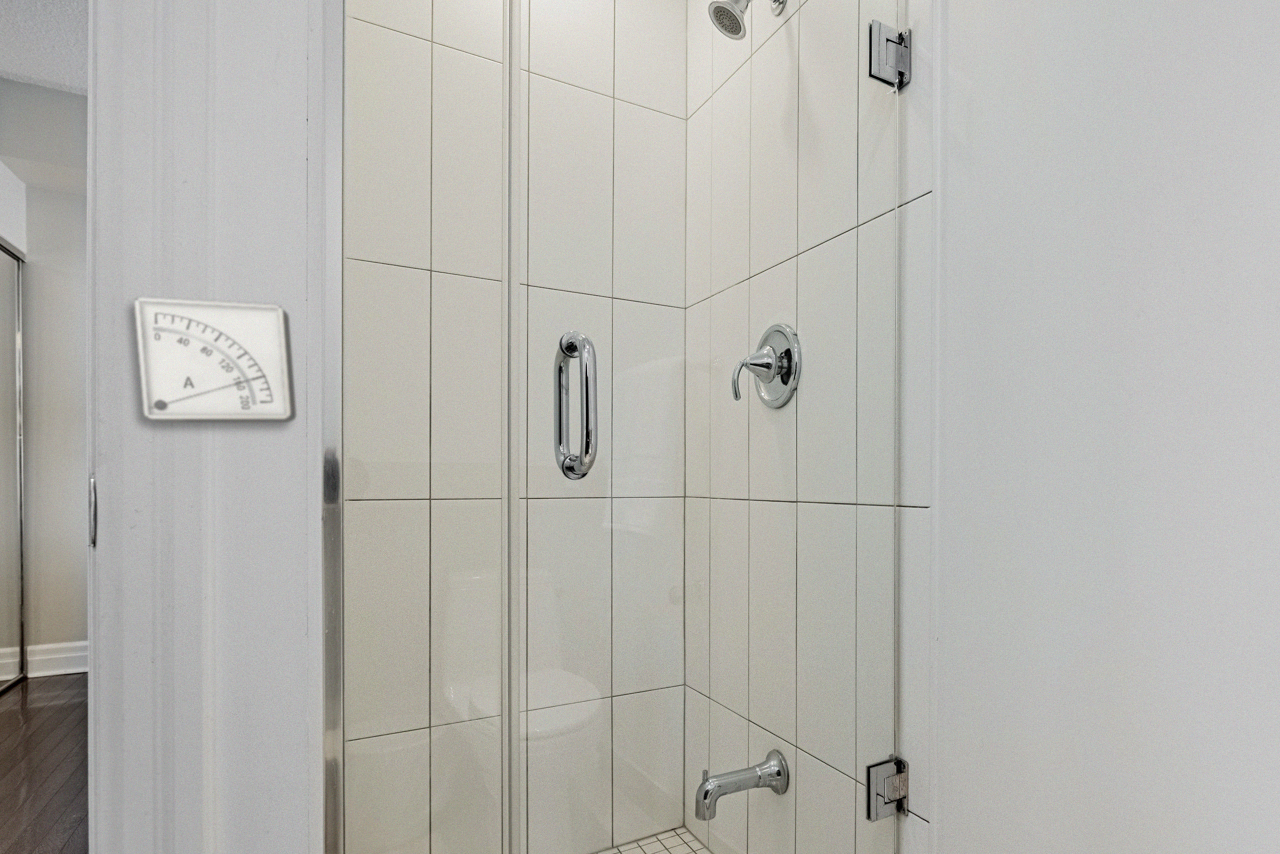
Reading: value=160 unit=A
